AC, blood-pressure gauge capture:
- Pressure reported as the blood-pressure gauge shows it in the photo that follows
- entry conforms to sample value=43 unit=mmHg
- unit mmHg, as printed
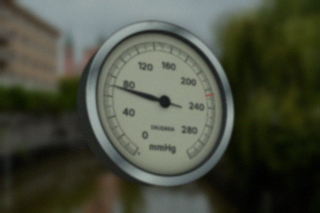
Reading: value=70 unit=mmHg
